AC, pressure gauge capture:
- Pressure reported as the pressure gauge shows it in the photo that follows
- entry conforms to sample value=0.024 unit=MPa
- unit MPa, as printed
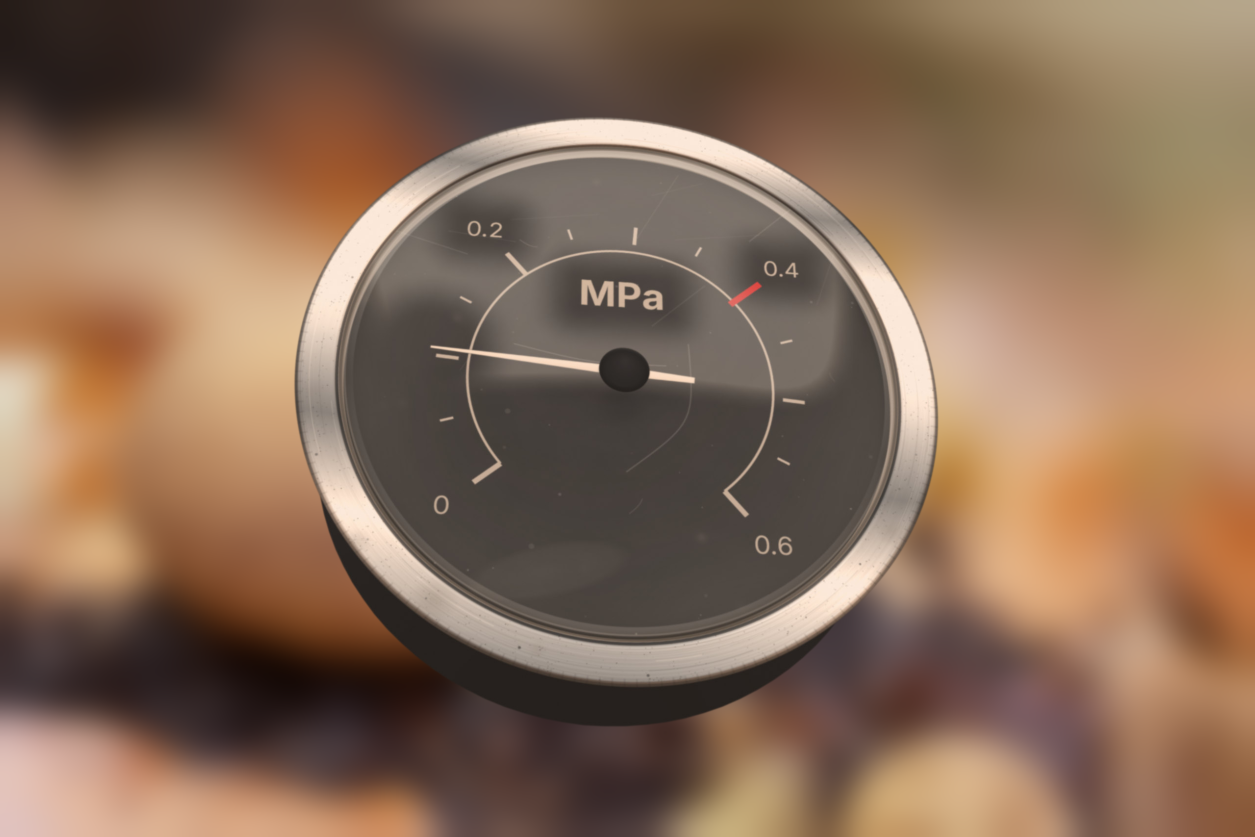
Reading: value=0.1 unit=MPa
